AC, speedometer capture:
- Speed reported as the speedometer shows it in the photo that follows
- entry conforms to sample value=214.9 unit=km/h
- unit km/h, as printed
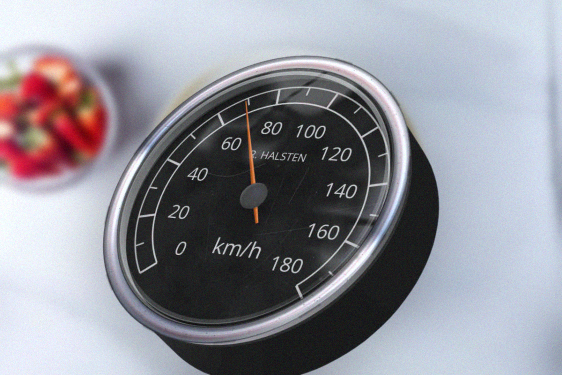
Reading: value=70 unit=km/h
